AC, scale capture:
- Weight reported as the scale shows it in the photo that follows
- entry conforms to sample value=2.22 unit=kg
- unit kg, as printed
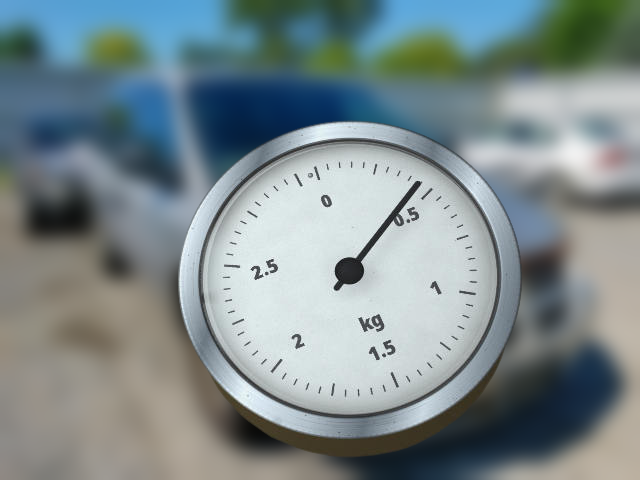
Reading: value=0.45 unit=kg
